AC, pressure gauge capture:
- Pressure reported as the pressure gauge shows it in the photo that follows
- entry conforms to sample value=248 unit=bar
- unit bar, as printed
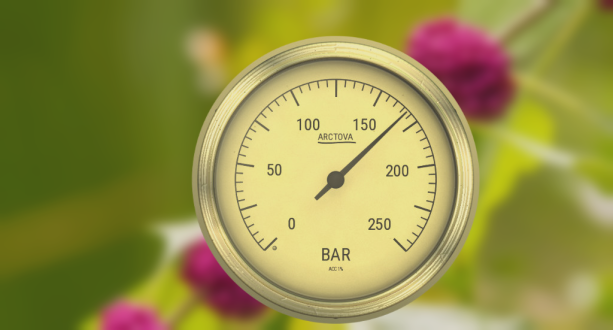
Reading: value=167.5 unit=bar
